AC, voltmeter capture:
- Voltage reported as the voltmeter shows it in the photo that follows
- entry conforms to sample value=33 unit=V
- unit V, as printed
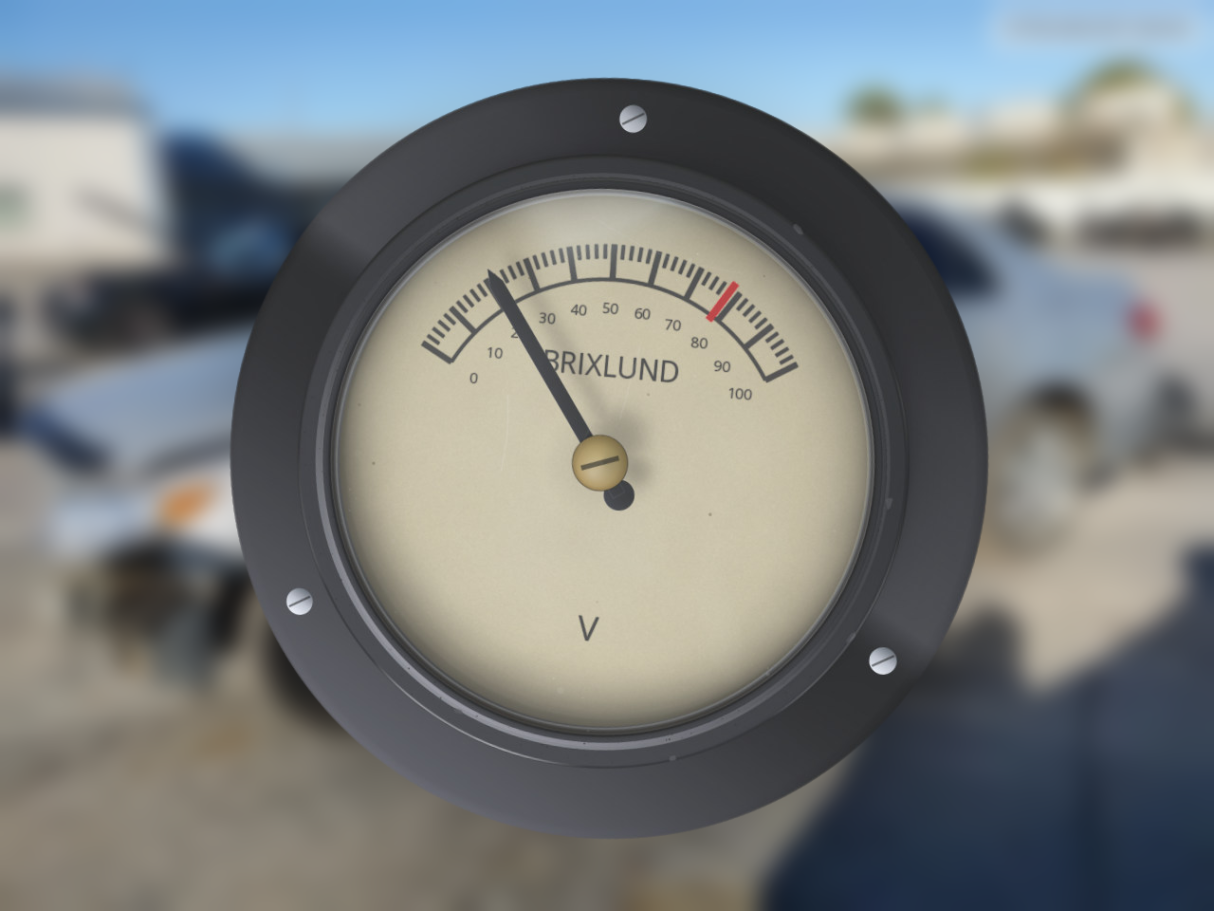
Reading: value=22 unit=V
